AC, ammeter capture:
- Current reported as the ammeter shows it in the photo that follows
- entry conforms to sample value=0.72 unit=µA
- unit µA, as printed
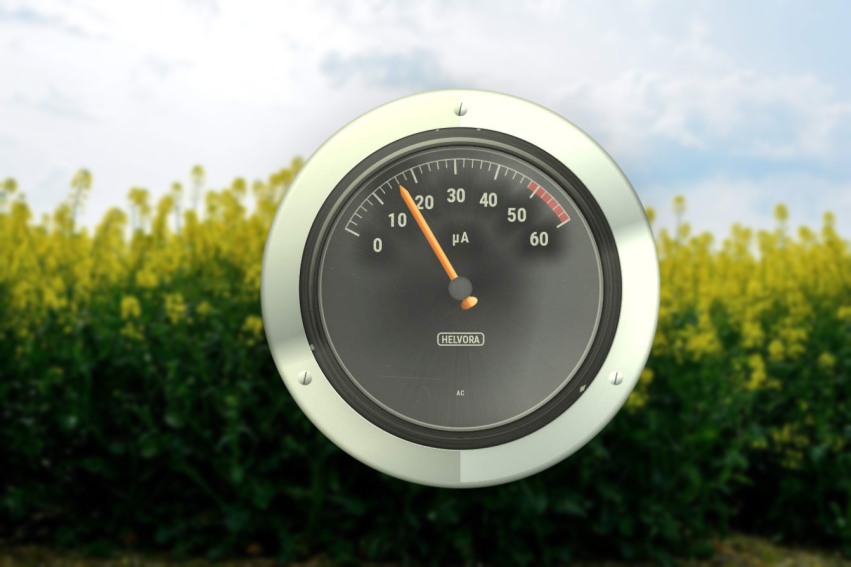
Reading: value=16 unit=µA
